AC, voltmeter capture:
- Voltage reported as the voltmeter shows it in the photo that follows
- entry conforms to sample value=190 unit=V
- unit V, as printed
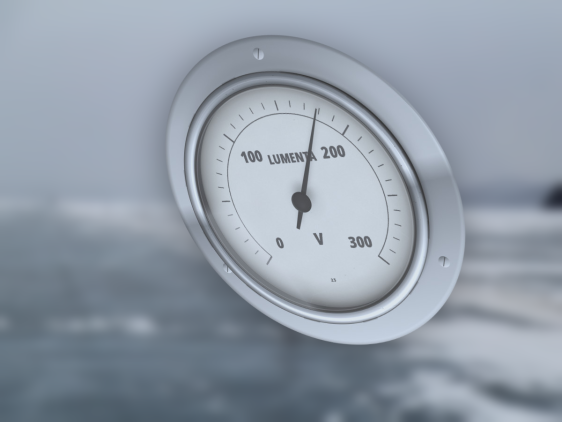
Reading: value=180 unit=V
